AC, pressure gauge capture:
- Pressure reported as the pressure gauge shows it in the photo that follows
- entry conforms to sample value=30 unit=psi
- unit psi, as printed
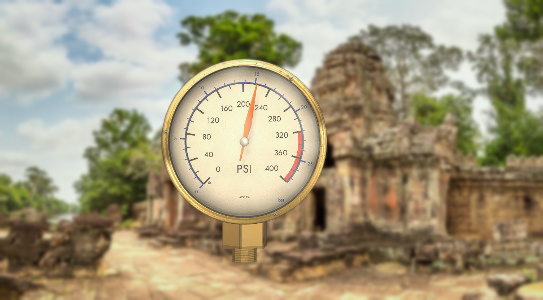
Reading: value=220 unit=psi
